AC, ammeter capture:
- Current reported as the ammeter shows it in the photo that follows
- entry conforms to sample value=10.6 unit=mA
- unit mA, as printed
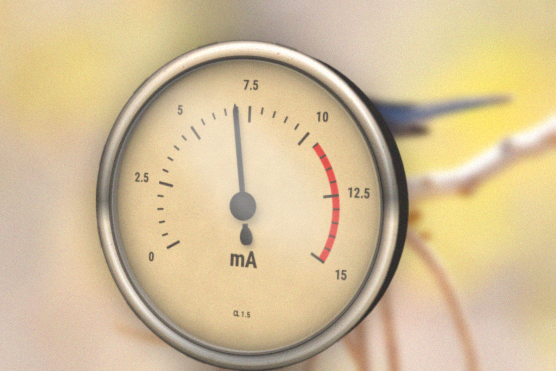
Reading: value=7 unit=mA
